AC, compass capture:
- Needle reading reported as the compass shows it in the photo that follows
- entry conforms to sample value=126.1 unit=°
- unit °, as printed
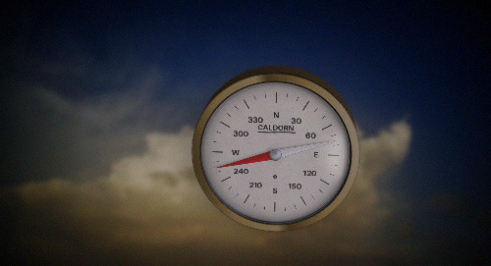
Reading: value=255 unit=°
